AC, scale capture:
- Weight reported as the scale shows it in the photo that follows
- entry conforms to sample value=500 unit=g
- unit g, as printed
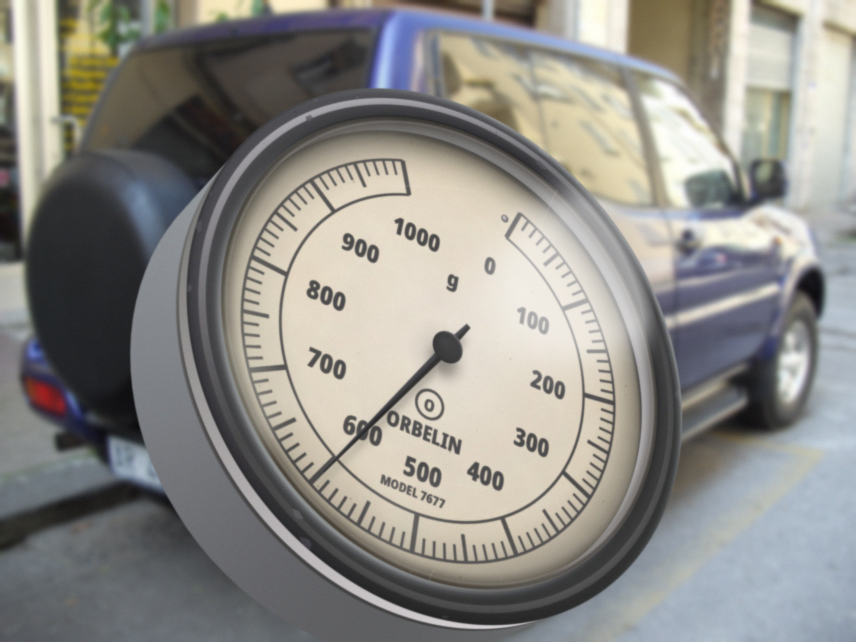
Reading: value=600 unit=g
